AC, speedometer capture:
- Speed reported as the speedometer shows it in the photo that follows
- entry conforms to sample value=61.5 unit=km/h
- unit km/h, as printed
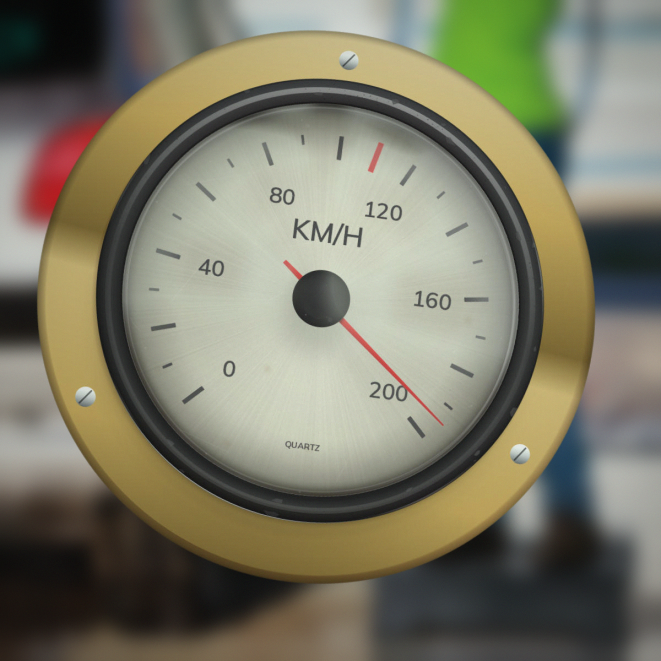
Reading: value=195 unit=km/h
